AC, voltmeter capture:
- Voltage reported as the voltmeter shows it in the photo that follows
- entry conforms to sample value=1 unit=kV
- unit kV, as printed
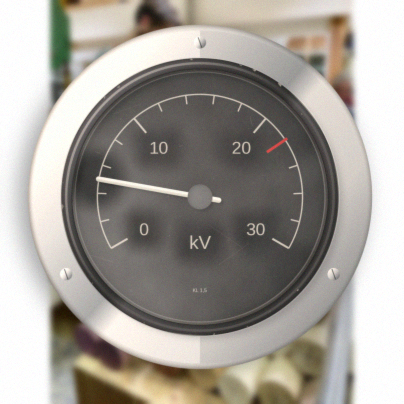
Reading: value=5 unit=kV
